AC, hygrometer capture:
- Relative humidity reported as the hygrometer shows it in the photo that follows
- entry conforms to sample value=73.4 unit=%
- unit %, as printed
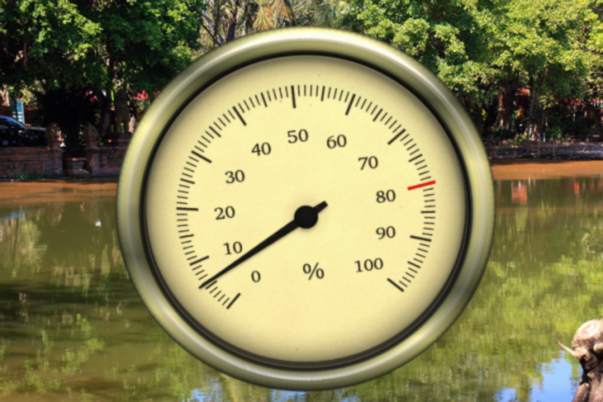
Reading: value=6 unit=%
